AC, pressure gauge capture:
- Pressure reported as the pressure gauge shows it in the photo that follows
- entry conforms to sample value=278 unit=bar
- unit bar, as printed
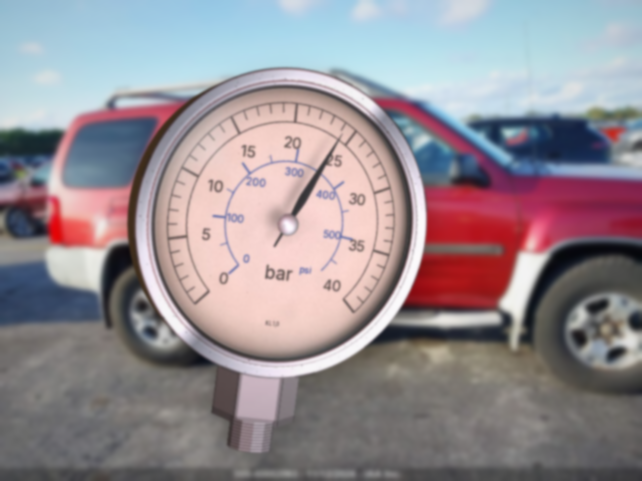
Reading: value=24 unit=bar
